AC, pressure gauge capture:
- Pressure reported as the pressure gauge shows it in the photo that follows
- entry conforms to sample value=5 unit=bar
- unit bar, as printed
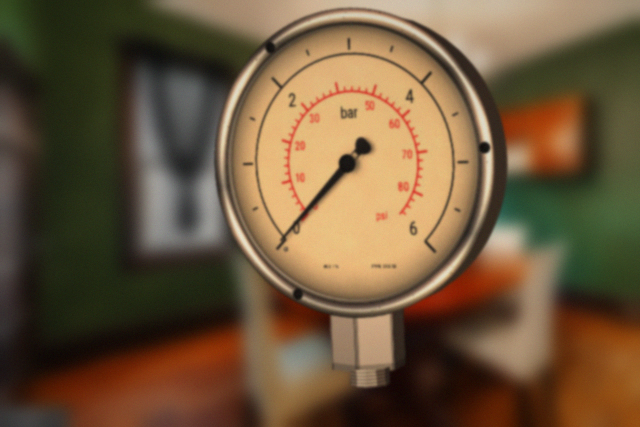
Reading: value=0 unit=bar
